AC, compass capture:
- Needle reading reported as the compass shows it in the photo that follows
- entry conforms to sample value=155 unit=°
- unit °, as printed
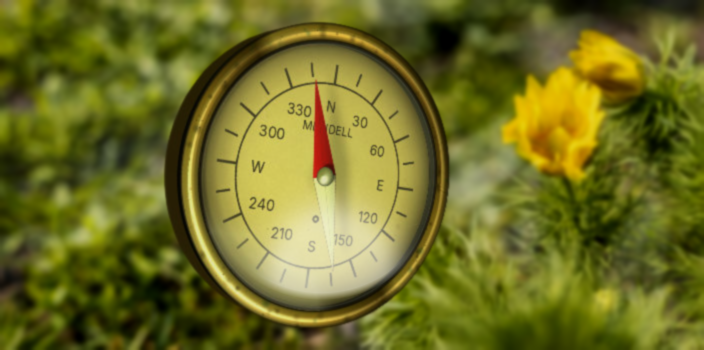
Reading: value=345 unit=°
